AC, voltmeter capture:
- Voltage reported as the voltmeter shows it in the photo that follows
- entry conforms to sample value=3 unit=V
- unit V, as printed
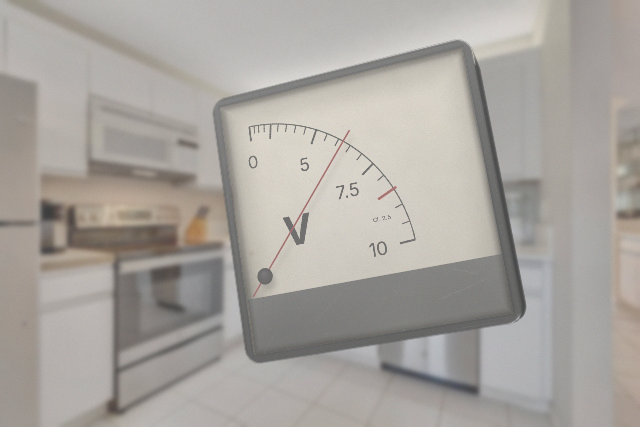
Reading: value=6.25 unit=V
